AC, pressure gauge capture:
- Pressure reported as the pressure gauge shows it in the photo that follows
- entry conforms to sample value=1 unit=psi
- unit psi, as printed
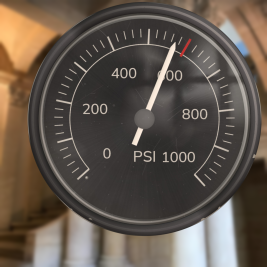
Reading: value=570 unit=psi
